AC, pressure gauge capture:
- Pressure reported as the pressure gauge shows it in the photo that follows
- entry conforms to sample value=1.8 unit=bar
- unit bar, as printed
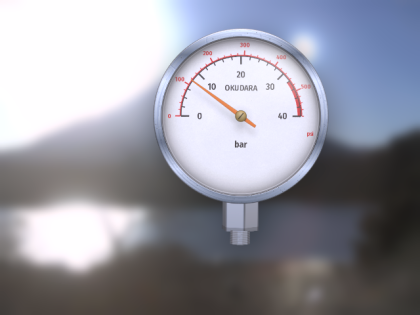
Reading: value=8 unit=bar
